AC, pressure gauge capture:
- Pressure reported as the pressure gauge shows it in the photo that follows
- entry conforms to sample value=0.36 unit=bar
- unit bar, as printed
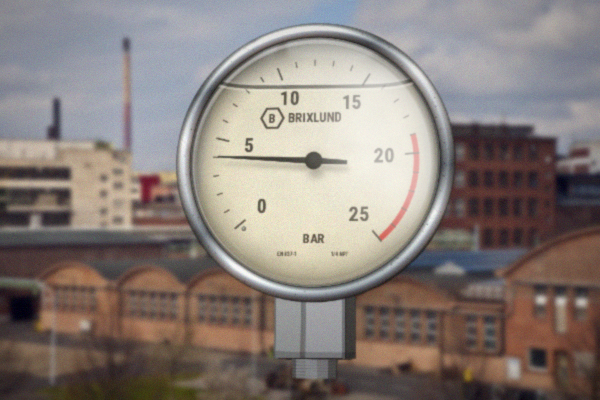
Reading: value=4 unit=bar
